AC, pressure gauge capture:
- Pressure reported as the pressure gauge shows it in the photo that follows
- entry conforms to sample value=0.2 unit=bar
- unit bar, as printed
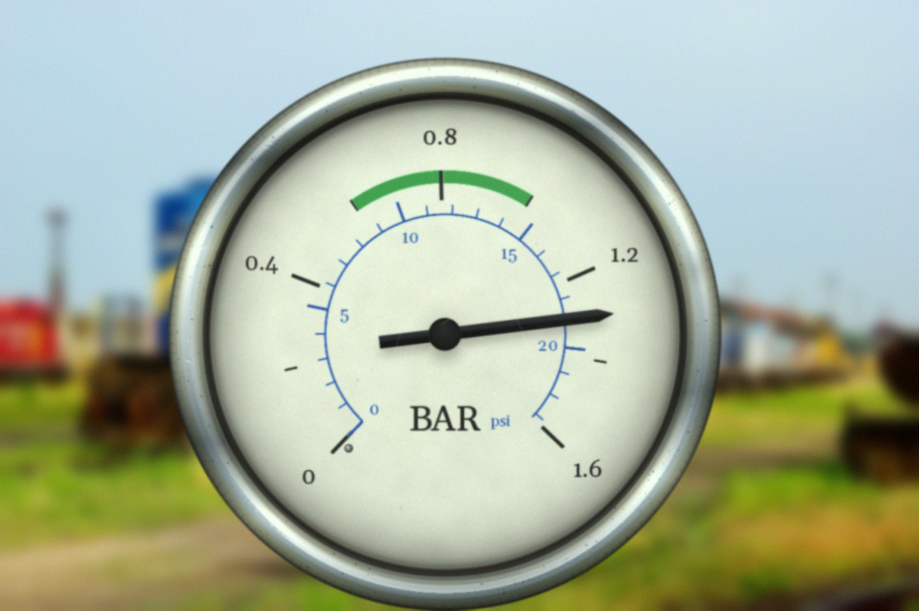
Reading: value=1.3 unit=bar
